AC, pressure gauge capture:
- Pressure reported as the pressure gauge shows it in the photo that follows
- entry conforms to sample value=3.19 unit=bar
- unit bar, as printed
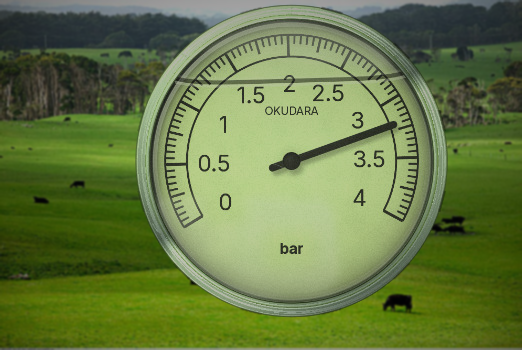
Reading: value=3.2 unit=bar
